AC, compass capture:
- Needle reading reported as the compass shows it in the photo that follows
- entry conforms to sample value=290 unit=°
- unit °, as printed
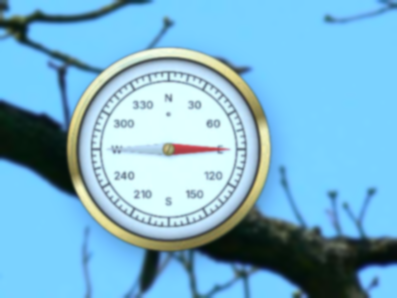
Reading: value=90 unit=°
